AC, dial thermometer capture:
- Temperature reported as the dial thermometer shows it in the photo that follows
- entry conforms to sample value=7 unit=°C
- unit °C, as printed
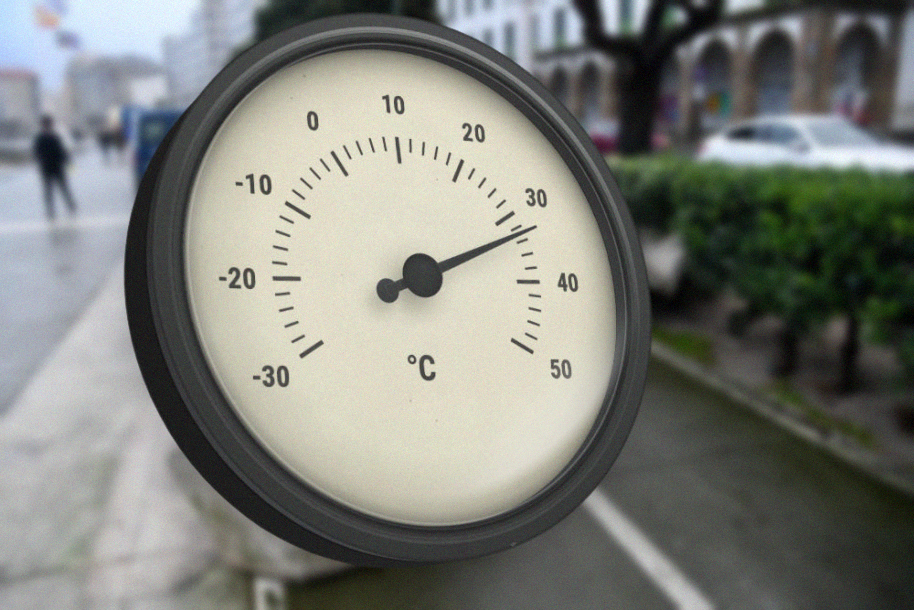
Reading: value=33 unit=°C
